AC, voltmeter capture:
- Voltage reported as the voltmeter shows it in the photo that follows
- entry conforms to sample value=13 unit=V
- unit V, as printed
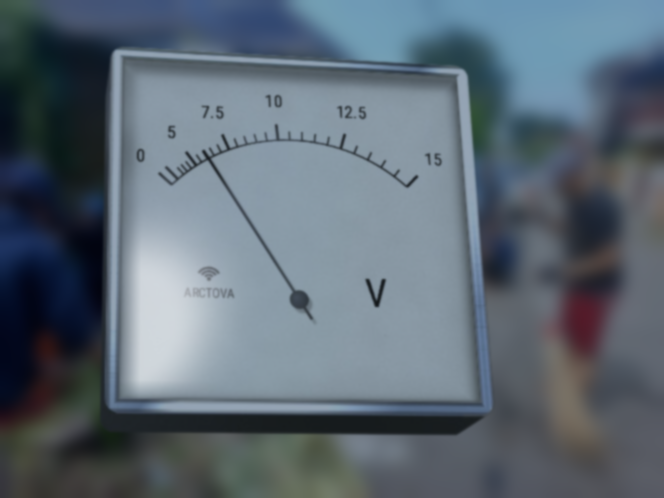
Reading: value=6 unit=V
